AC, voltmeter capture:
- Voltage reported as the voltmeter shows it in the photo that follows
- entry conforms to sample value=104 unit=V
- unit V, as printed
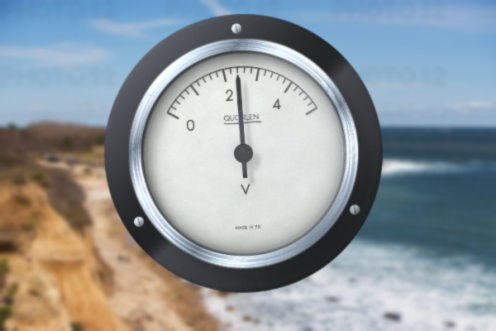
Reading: value=2.4 unit=V
